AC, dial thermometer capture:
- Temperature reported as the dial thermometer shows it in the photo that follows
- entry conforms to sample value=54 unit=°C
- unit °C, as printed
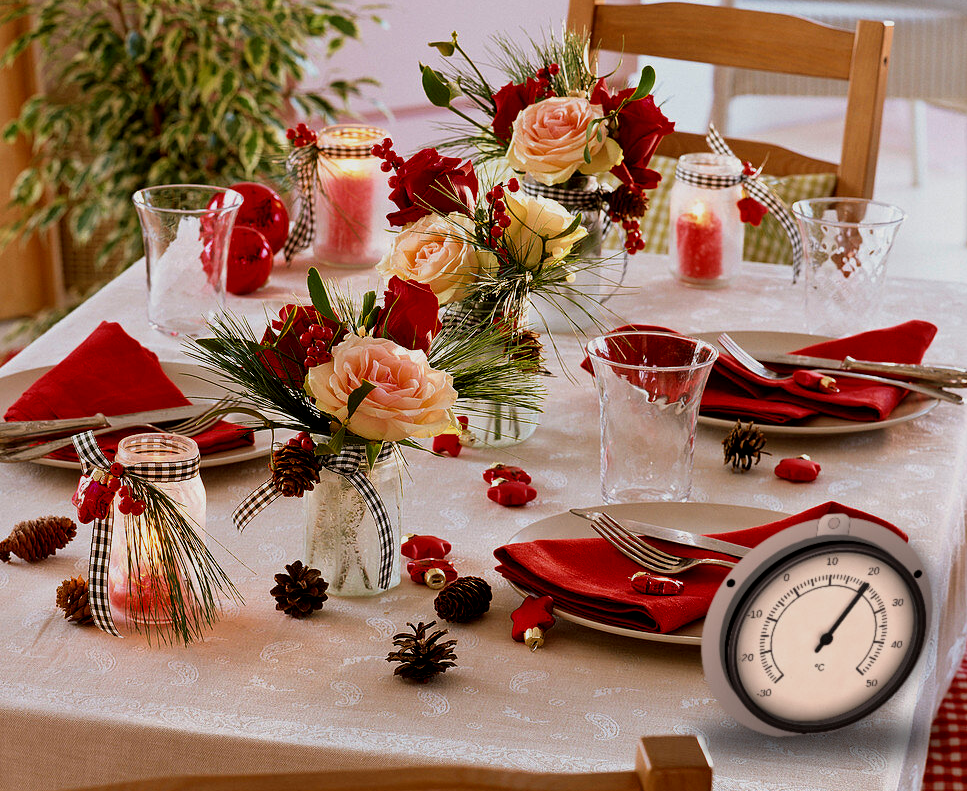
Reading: value=20 unit=°C
